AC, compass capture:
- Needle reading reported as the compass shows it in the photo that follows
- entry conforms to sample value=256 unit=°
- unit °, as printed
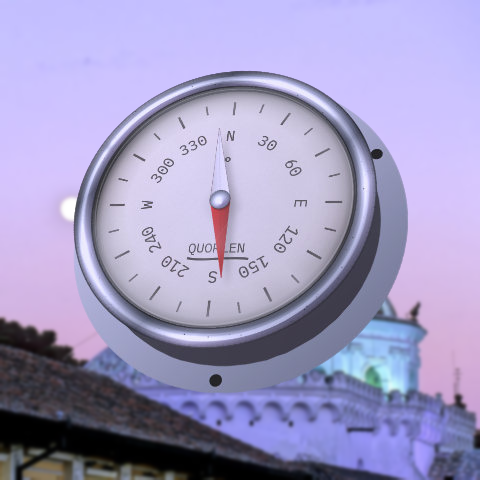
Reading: value=172.5 unit=°
